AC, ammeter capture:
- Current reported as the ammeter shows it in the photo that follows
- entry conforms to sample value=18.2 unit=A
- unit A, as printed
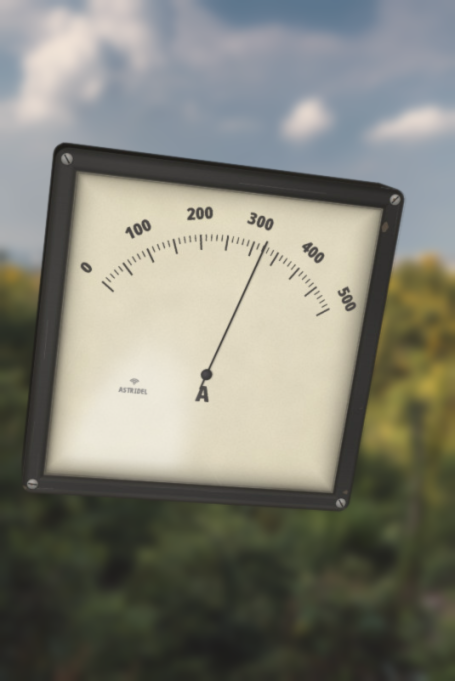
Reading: value=320 unit=A
